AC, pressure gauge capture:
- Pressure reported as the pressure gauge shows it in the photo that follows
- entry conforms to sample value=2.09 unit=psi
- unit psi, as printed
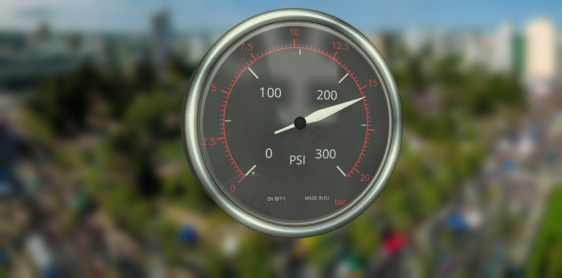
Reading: value=225 unit=psi
